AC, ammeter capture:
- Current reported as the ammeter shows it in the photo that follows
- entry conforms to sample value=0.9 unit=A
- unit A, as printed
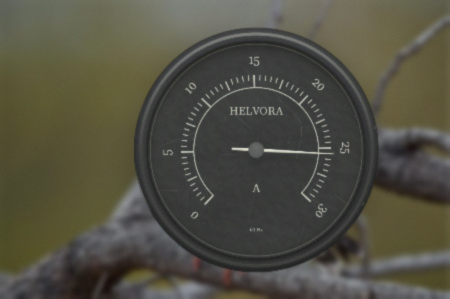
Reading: value=25.5 unit=A
